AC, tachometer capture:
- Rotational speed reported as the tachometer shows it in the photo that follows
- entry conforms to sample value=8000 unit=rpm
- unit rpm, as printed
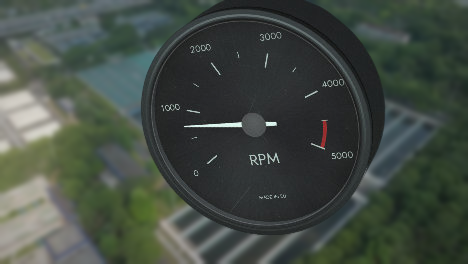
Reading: value=750 unit=rpm
